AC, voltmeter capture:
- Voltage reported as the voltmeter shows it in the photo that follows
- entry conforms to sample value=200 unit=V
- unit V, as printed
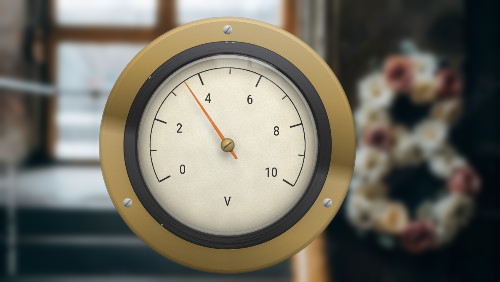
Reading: value=3.5 unit=V
